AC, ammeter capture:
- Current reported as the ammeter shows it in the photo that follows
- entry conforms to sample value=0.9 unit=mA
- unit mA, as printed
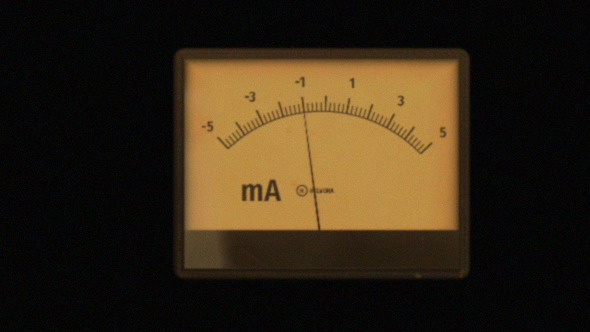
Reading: value=-1 unit=mA
